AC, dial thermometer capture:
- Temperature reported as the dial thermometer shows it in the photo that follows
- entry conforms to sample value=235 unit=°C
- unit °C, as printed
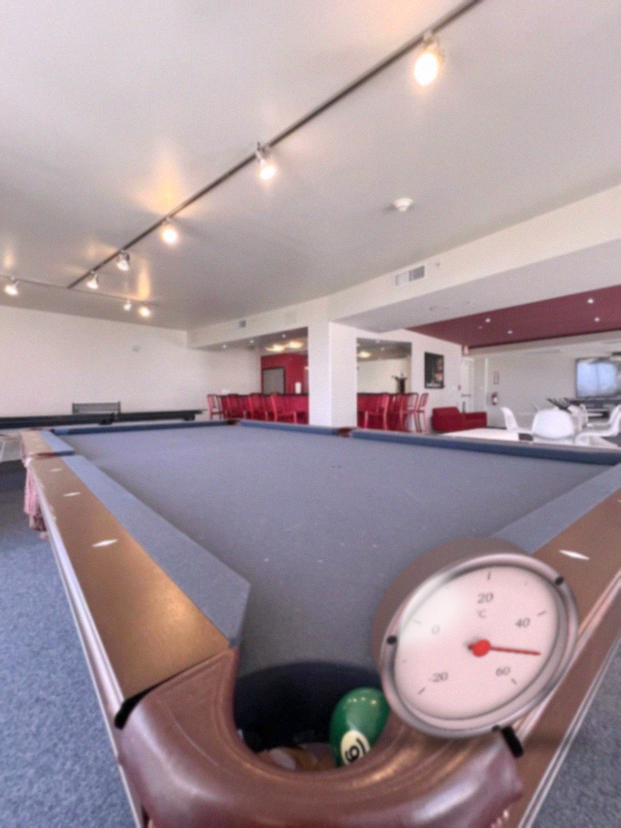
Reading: value=50 unit=°C
